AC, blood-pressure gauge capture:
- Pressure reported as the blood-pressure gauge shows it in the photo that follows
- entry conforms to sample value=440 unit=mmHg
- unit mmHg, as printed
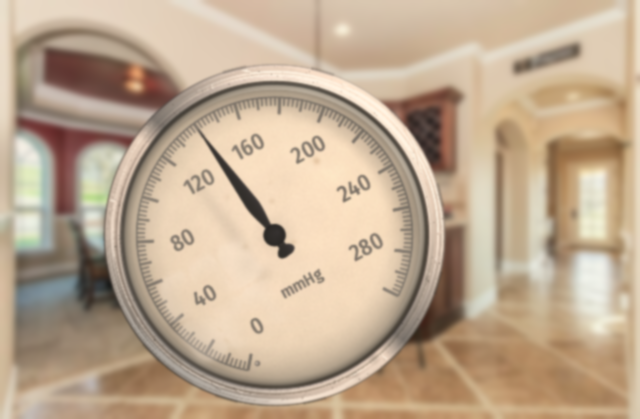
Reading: value=140 unit=mmHg
